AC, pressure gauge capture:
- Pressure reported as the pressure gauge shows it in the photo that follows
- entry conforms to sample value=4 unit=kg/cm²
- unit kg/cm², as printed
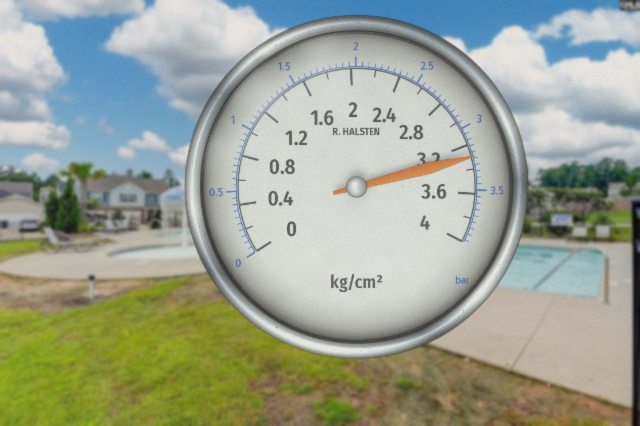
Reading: value=3.3 unit=kg/cm²
